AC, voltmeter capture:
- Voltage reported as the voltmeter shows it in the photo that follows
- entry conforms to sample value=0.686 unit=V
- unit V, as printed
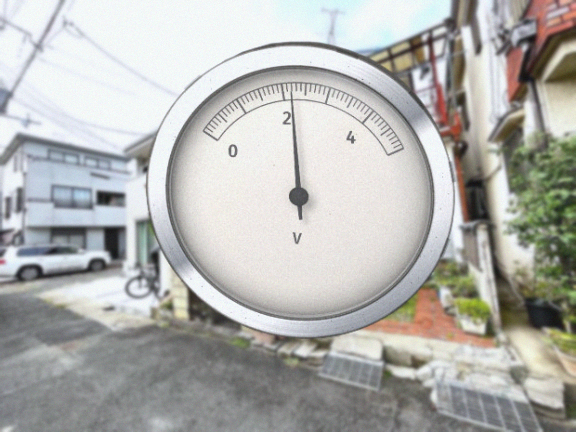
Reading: value=2.2 unit=V
